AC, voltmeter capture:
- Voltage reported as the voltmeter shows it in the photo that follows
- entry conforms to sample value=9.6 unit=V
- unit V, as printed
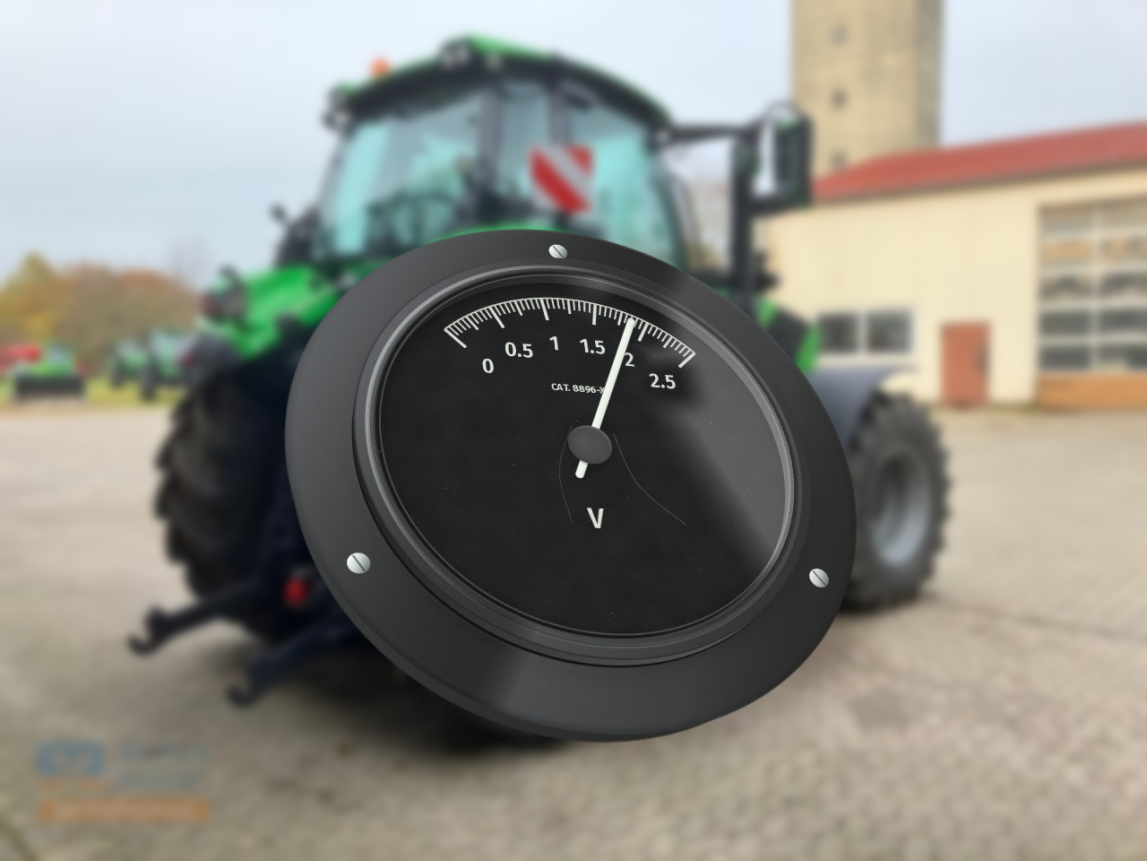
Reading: value=1.85 unit=V
